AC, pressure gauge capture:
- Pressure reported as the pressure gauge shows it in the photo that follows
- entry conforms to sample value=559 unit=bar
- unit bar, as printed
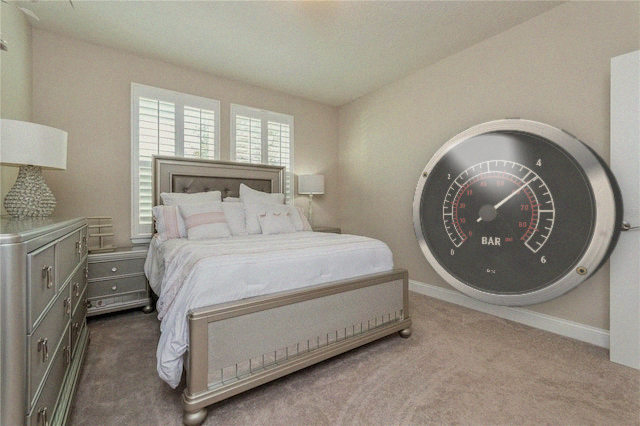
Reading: value=4.2 unit=bar
